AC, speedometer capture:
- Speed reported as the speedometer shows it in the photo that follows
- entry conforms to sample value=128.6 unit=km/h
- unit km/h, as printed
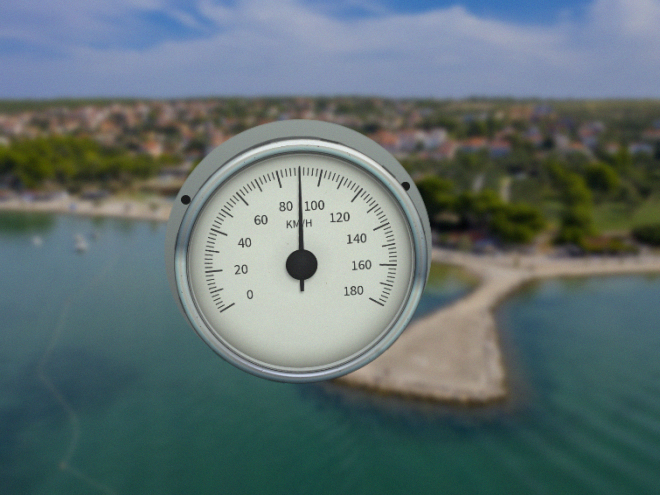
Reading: value=90 unit=km/h
